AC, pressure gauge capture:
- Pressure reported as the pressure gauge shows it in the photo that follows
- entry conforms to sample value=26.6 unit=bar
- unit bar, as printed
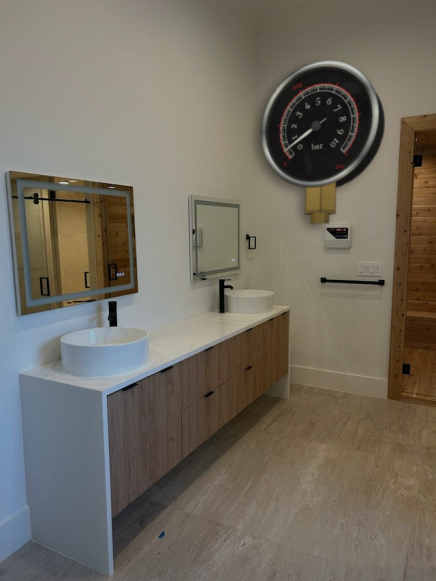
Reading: value=0.5 unit=bar
